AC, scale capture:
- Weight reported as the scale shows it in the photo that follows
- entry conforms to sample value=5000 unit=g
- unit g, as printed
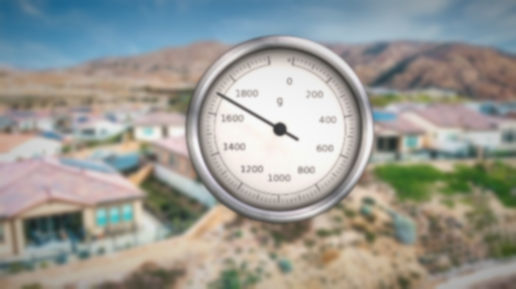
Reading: value=1700 unit=g
